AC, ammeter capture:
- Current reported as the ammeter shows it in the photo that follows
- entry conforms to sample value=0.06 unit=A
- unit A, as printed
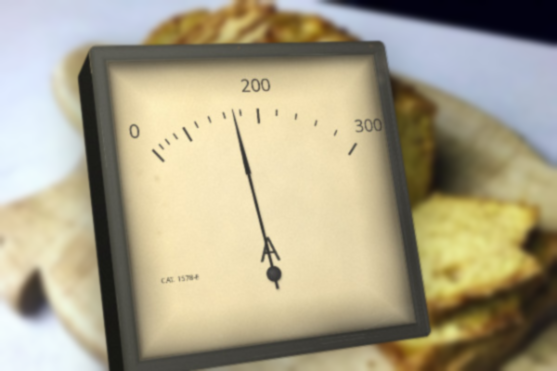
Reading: value=170 unit=A
